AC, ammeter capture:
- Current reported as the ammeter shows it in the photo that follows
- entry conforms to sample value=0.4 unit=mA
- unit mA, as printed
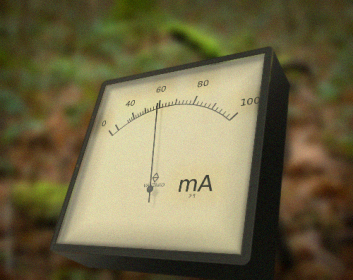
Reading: value=60 unit=mA
